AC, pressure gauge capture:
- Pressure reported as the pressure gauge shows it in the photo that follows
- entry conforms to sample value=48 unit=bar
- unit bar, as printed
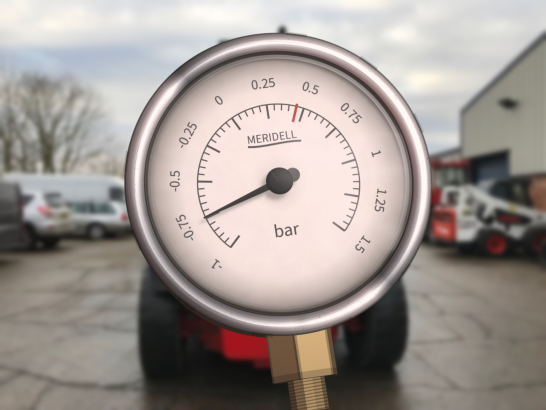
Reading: value=-0.75 unit=bar
